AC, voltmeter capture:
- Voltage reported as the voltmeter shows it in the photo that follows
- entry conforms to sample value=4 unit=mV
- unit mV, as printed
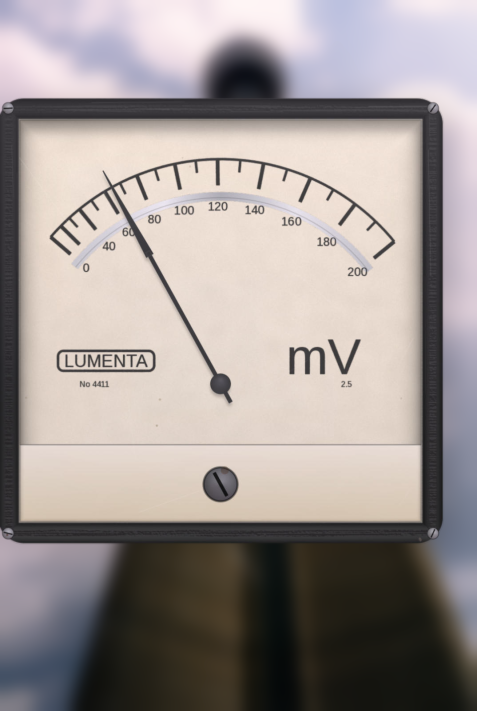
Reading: value=65 unit=mV
